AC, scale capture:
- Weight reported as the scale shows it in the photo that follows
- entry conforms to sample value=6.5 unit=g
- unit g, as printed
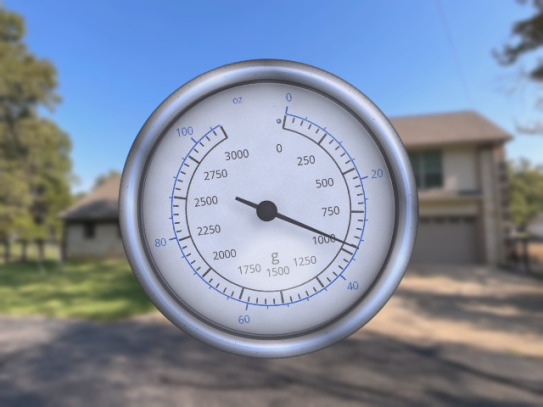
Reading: value=950 unit=g
